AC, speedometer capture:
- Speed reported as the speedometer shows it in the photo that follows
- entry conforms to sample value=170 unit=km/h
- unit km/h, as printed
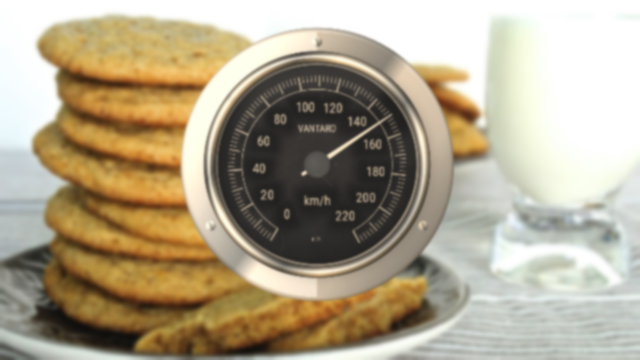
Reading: value=150 unit=km/h
